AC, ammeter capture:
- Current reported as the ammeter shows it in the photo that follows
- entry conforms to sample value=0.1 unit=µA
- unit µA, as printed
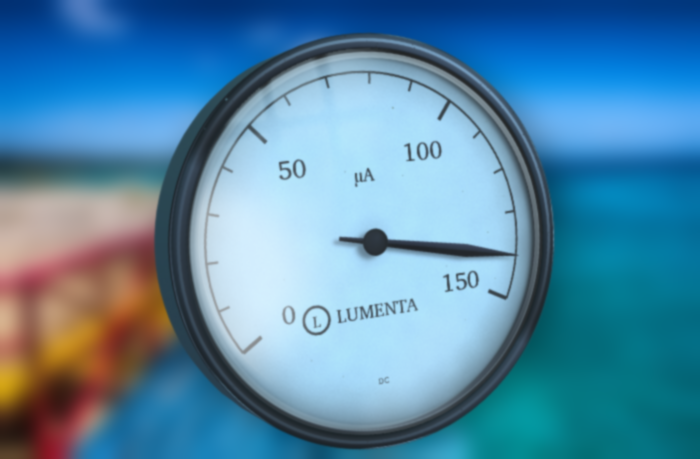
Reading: value=140 unit=µA
